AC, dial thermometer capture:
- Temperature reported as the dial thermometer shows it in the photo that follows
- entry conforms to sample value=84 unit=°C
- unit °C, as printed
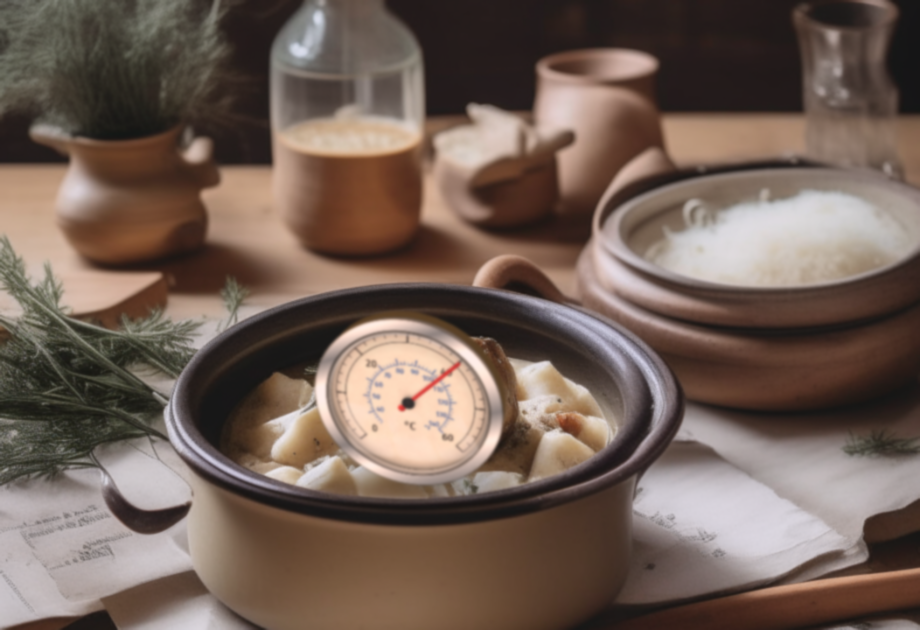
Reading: value=40 unit=°C
